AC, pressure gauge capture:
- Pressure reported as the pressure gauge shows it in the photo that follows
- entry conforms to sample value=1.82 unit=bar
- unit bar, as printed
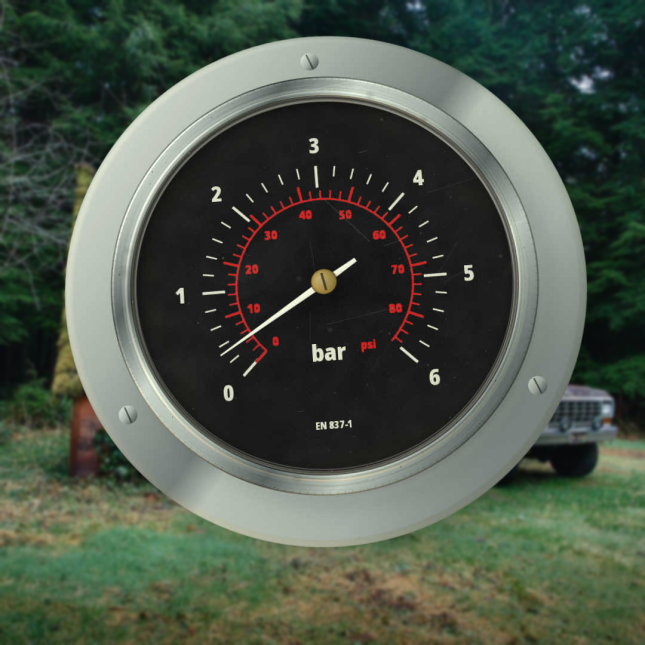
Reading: value=0.3 unit=bar
